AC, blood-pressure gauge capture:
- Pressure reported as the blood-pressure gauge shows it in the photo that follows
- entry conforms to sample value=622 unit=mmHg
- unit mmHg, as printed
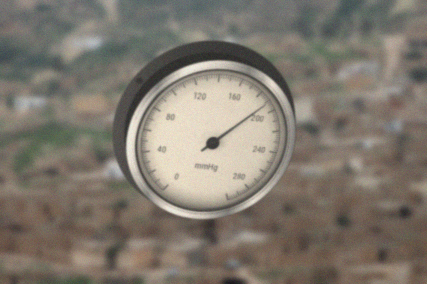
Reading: value=190 unit=mmHg
